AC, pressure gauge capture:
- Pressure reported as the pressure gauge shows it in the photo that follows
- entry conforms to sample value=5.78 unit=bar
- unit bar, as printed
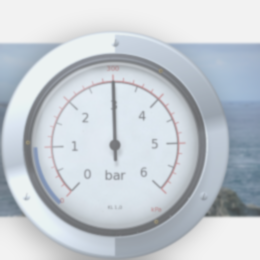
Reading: value=3 unit=bar
